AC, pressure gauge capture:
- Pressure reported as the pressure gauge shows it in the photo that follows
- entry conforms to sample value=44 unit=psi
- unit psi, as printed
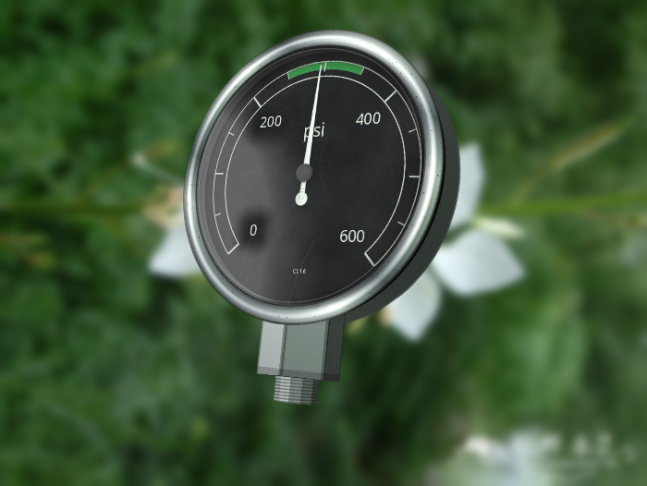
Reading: value=300 unit=psi
